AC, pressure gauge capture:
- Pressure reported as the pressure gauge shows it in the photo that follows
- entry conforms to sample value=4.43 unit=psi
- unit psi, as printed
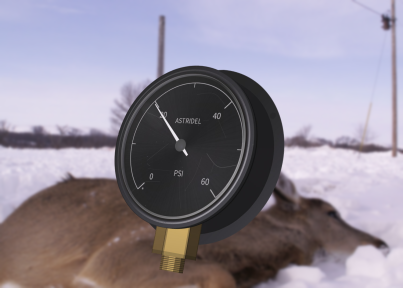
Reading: value=20 unit=psi
